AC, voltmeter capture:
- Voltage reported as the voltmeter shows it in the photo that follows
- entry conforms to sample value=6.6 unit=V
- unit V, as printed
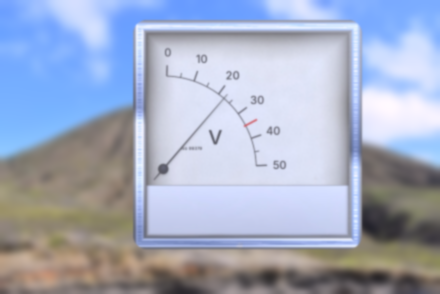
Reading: value=22.5 unit=V
